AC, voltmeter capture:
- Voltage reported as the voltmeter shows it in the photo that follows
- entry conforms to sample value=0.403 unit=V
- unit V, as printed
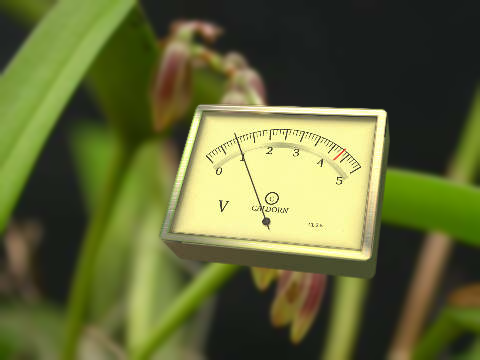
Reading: value=1 unit=V
